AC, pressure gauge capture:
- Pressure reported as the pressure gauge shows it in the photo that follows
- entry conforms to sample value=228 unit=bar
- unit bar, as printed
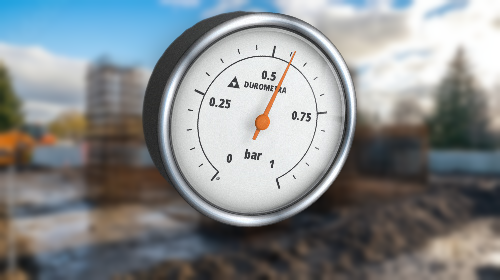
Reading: value=0.55 unit=bar
